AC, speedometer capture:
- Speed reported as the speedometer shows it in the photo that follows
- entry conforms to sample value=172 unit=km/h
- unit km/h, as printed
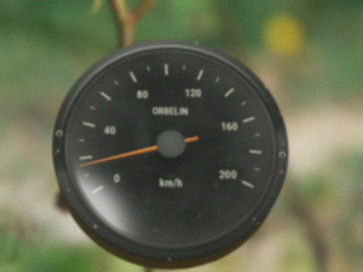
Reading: value=15 unit=km/h
